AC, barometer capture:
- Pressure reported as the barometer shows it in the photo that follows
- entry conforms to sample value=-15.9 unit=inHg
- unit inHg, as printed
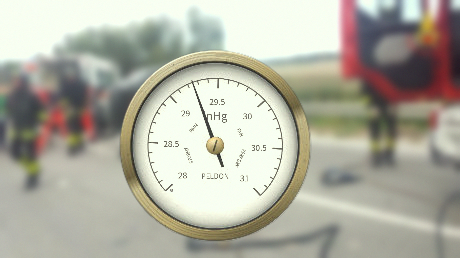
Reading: value=29.25 unit=inHg
